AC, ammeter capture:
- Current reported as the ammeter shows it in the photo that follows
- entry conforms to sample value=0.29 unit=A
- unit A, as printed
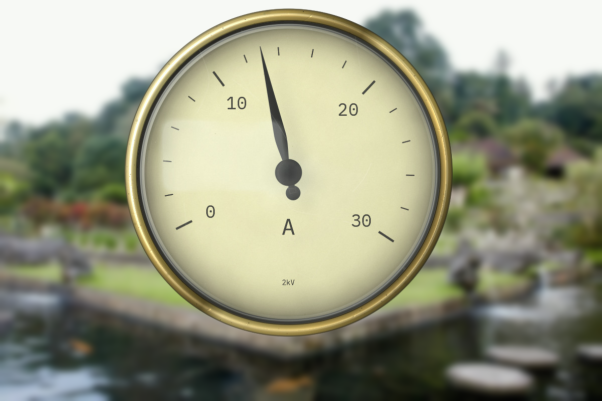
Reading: value=13 unit=A
